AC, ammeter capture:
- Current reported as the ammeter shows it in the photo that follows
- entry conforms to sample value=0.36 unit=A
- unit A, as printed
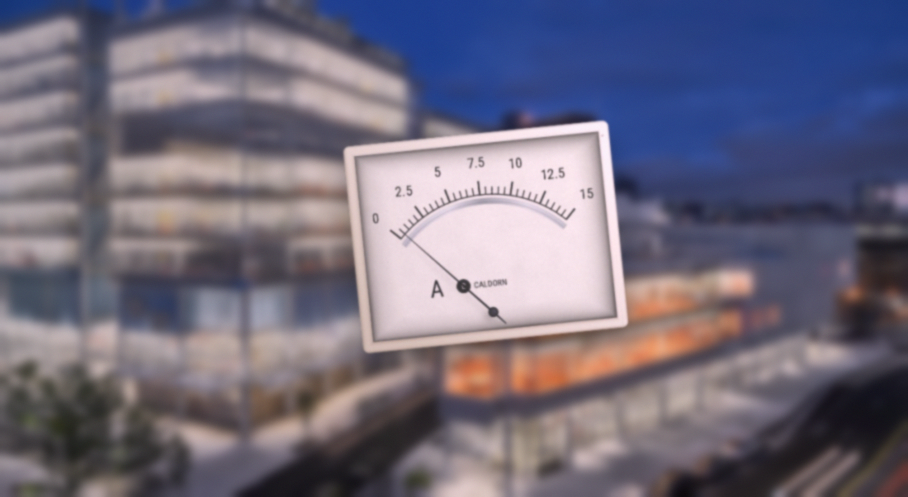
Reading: value=0.5 unit=A
